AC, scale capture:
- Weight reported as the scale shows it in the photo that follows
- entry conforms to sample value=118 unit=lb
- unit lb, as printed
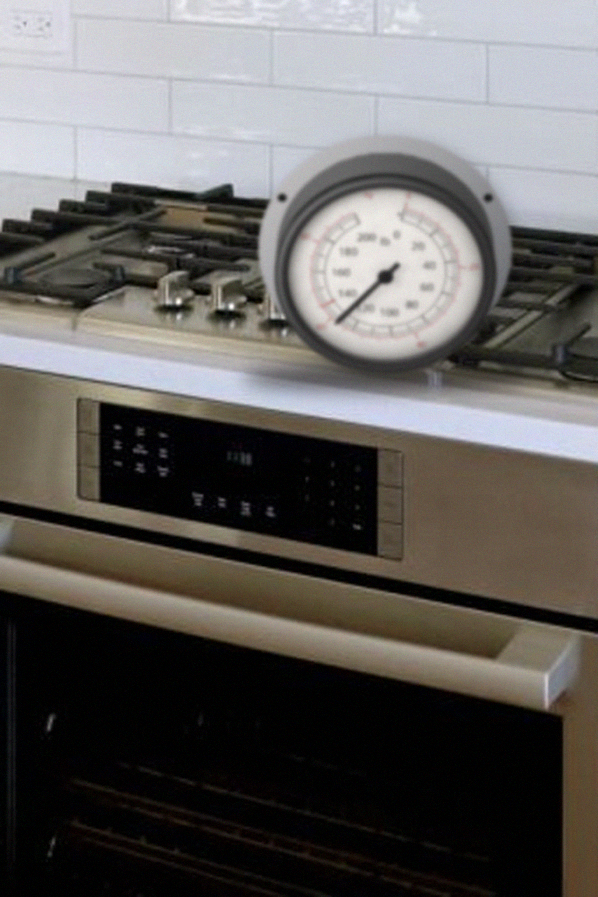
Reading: value=130 unit=lb
